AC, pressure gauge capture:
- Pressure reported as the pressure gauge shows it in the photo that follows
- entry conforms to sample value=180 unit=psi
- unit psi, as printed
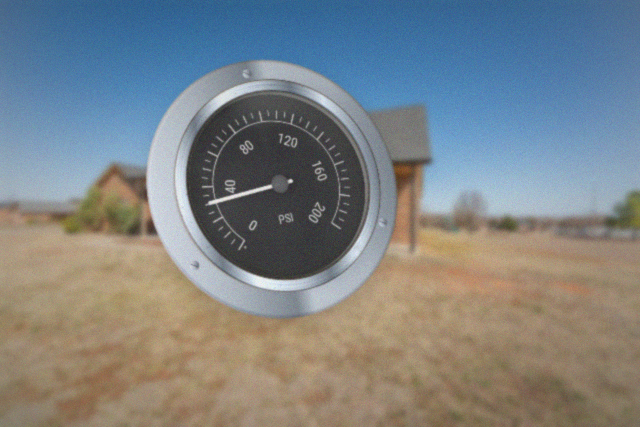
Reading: value=30 unit=psi
